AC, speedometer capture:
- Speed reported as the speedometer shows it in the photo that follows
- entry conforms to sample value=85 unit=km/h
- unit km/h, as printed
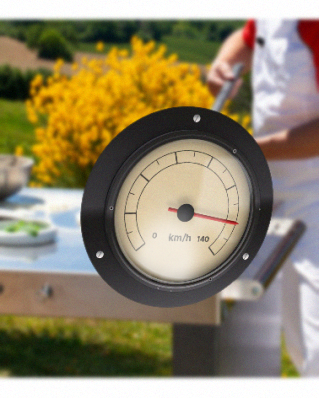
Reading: value=120 unit=km/h
